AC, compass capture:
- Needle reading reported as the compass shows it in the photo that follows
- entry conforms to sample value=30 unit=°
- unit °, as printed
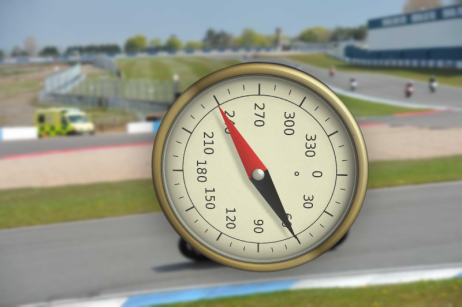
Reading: value=240 unit=°
